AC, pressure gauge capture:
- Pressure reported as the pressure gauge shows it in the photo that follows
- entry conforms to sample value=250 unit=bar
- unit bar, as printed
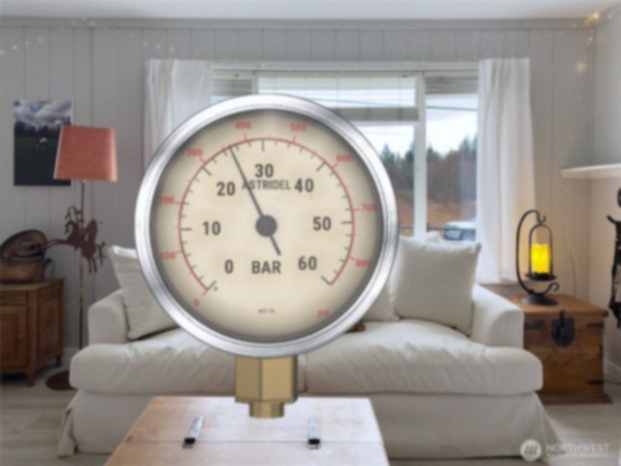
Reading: value=25 unit=bar
